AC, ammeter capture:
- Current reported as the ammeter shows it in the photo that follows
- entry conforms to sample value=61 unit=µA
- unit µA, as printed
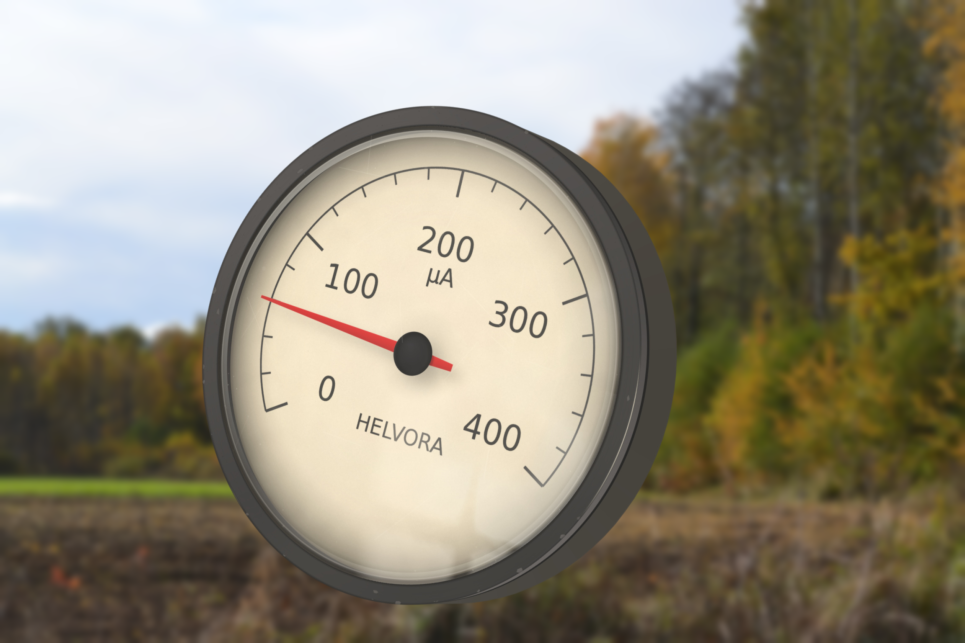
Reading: value=60 unit=µA
